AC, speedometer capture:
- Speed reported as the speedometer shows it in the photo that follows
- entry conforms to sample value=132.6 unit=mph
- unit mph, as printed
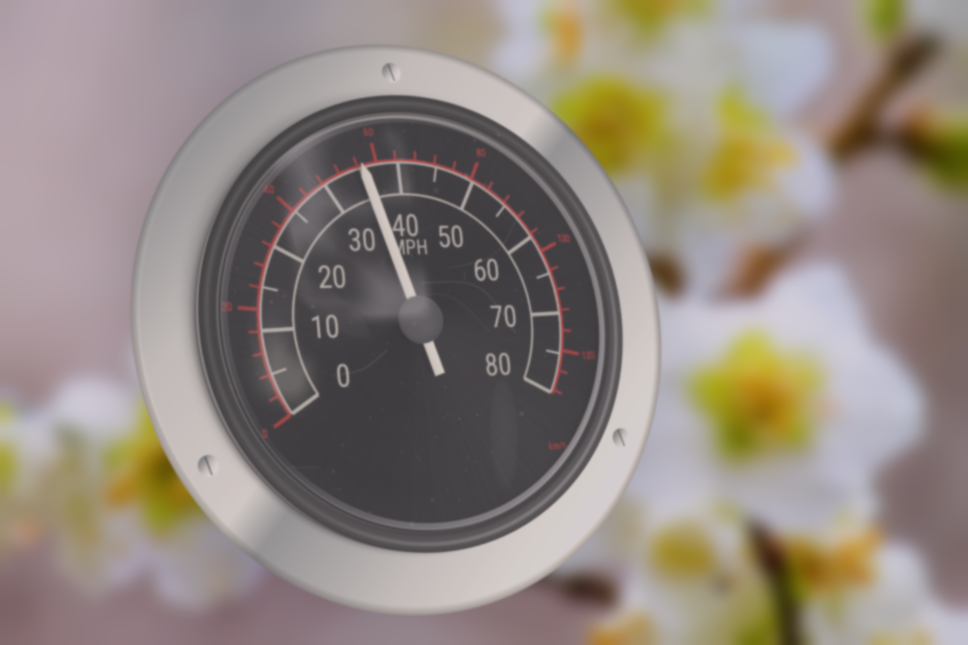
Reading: value=35 unit=mph
